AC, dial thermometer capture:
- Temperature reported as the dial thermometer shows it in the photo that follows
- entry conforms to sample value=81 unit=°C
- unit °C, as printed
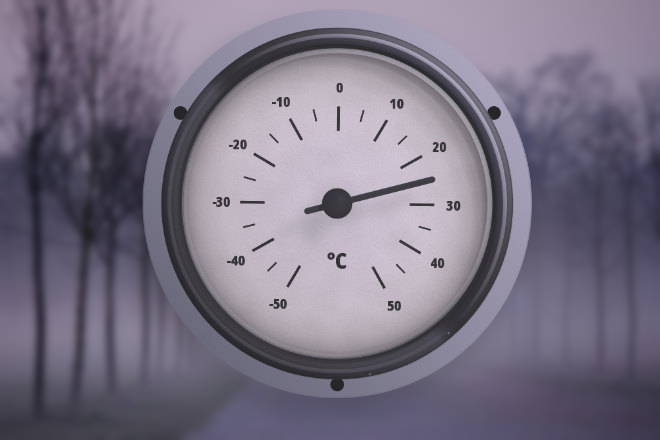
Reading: value=25 unit=°C
